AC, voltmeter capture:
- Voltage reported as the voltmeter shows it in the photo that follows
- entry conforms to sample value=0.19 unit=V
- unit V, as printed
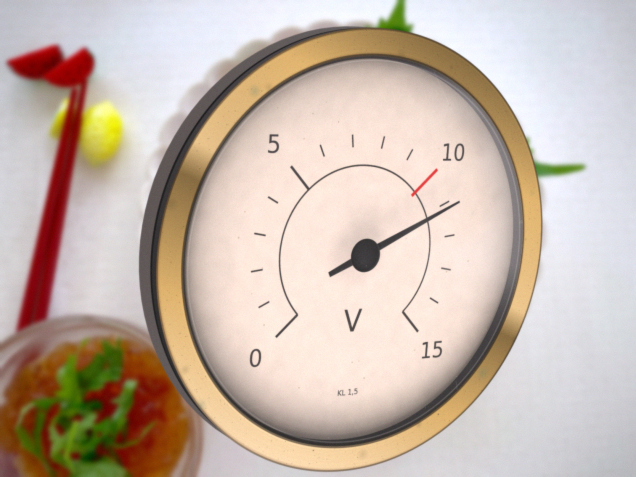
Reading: value=11 unit=V
